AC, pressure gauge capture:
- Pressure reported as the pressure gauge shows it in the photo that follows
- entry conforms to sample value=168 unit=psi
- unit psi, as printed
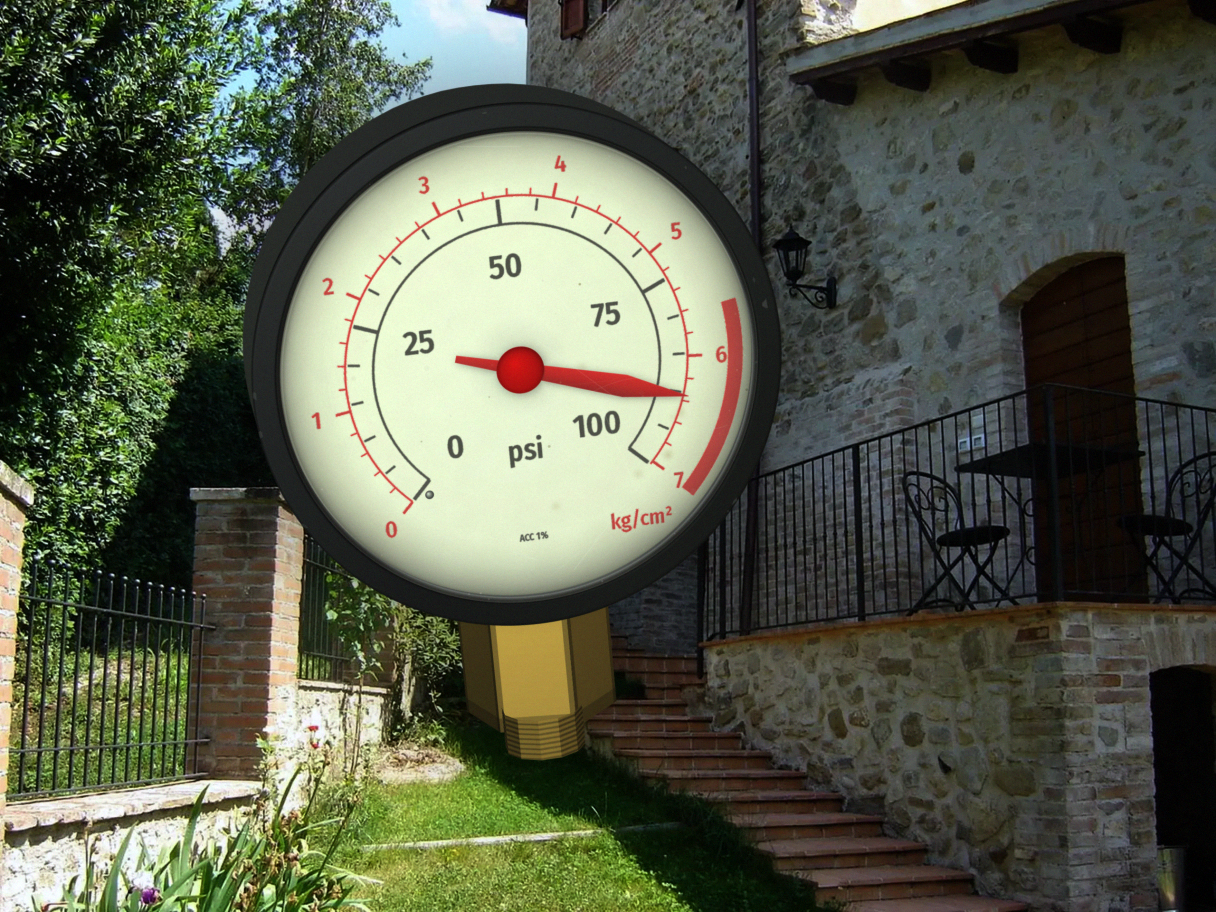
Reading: value=90 unit=psi
